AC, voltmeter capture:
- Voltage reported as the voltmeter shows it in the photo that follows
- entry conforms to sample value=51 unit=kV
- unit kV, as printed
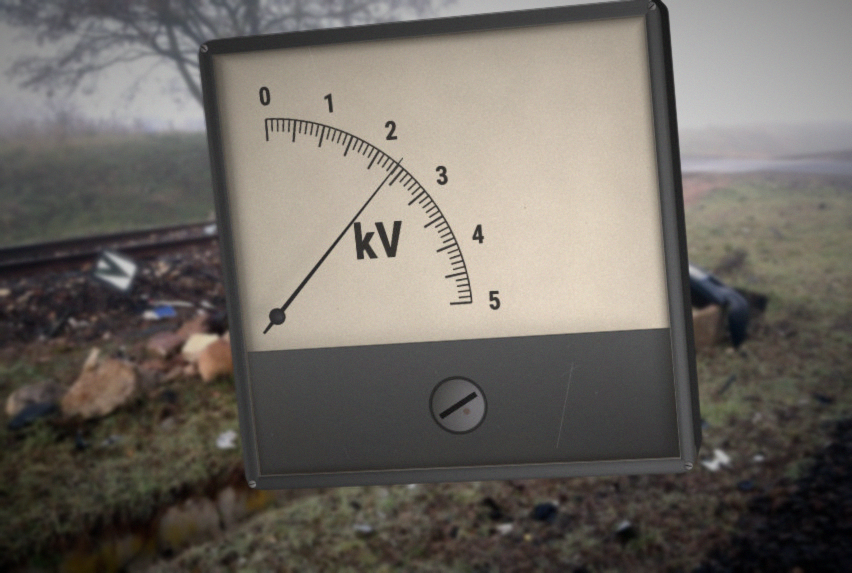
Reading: value=2.4 unit=kV
